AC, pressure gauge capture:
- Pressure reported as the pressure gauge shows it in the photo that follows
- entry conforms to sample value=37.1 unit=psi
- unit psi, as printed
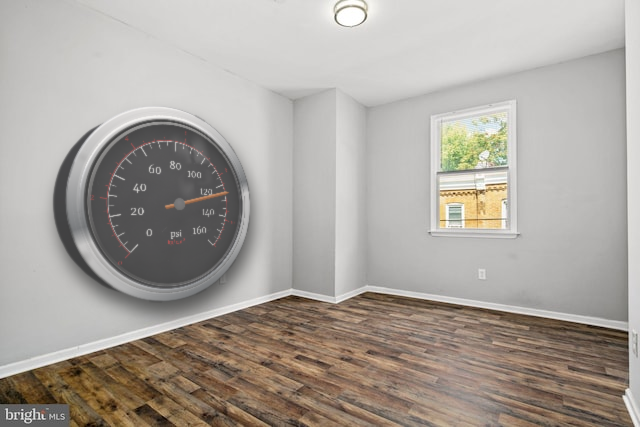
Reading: value=125 unit=psi
